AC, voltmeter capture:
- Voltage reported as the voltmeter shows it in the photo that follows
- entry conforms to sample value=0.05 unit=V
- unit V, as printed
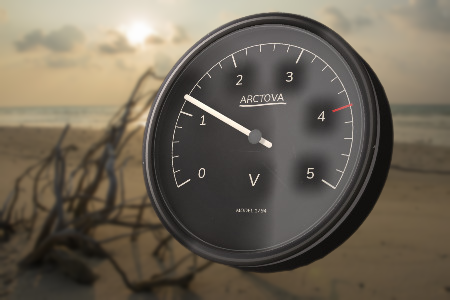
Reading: value=1.2 unit=V
